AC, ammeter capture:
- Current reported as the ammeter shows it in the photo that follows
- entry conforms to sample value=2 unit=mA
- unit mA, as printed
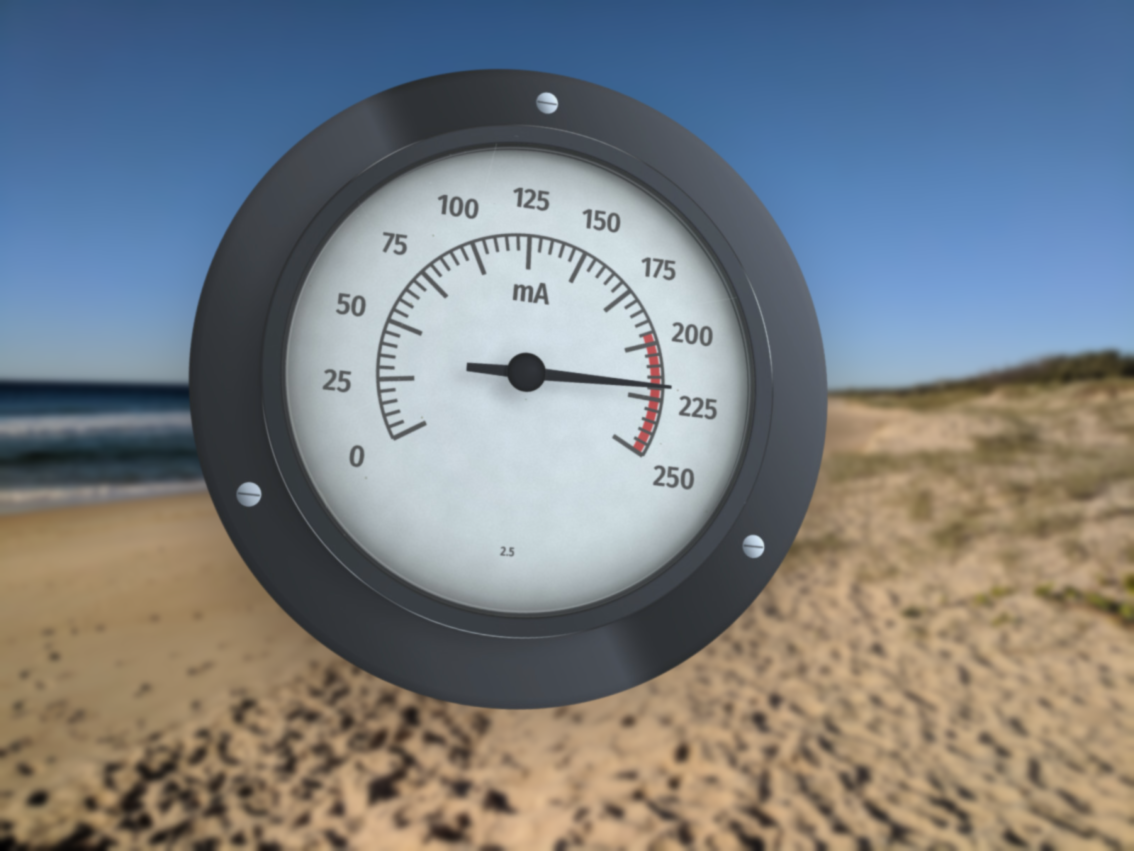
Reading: value=220 unit=mA
